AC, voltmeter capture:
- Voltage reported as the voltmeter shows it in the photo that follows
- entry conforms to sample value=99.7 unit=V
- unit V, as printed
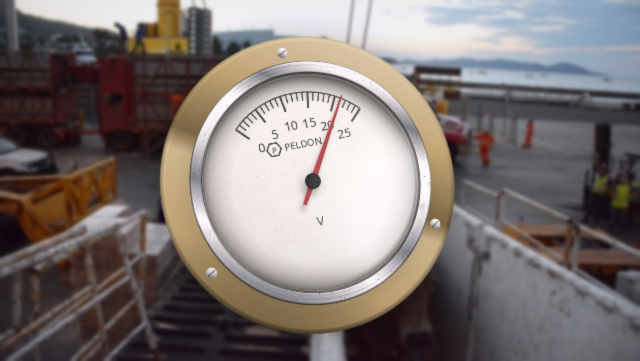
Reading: value=21 unit=V
